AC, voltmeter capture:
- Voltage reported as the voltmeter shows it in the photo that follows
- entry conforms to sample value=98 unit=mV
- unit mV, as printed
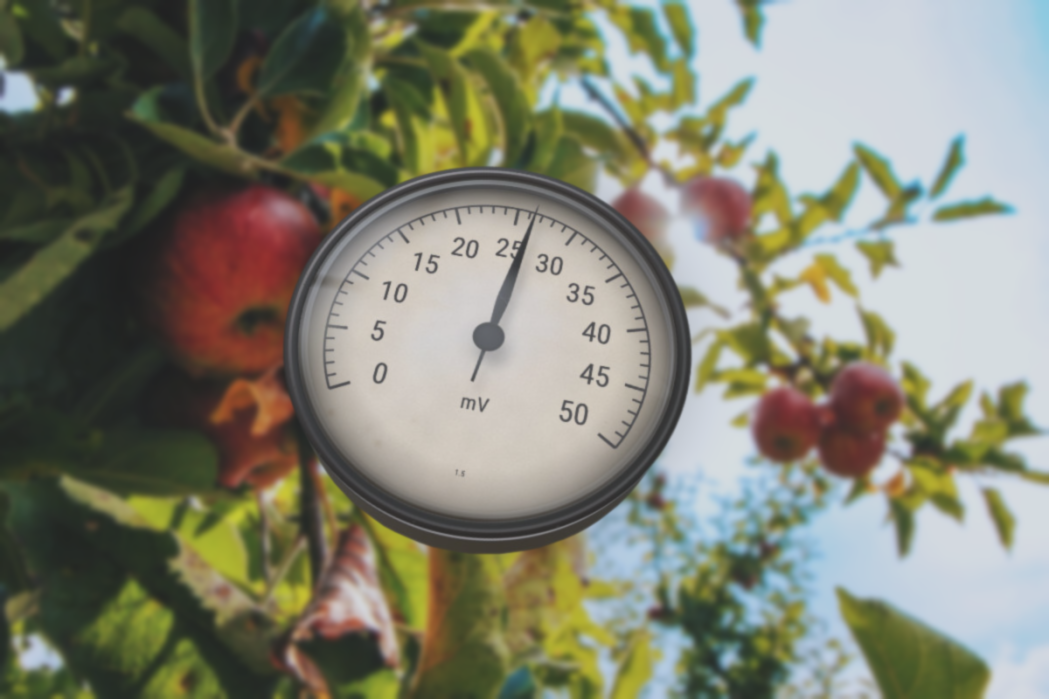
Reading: value=26.5 unit=mV
